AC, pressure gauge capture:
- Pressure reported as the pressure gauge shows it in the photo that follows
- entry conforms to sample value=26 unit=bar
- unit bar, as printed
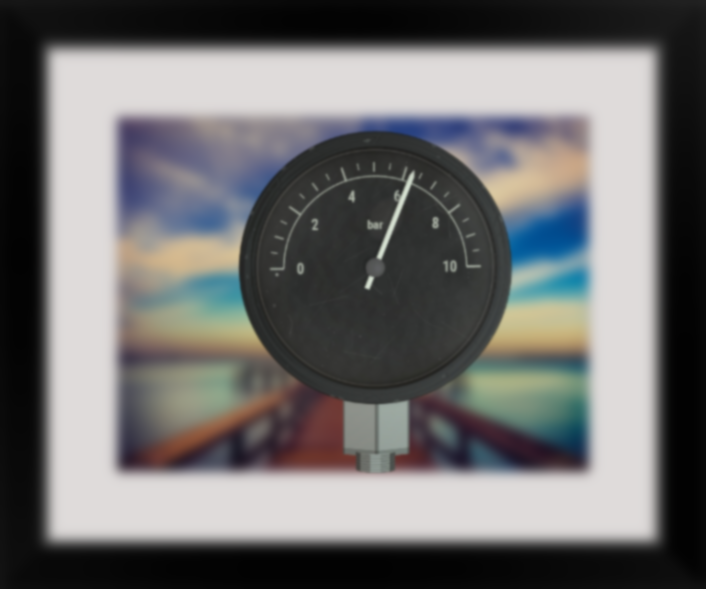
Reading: value=6.25 unit=bar
